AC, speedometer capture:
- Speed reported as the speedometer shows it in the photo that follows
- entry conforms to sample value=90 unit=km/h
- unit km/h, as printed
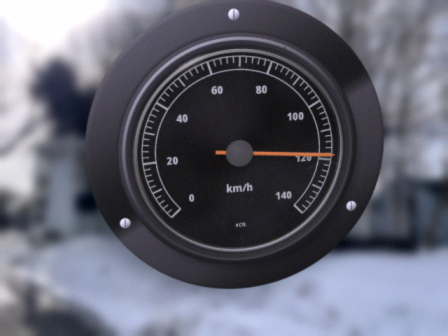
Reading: value=118 unit=km/h
